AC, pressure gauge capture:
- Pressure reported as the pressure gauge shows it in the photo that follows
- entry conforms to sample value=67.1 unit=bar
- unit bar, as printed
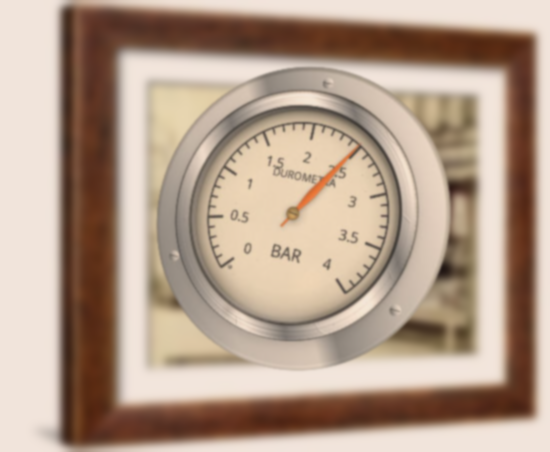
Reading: value=2.5 unit=bar
